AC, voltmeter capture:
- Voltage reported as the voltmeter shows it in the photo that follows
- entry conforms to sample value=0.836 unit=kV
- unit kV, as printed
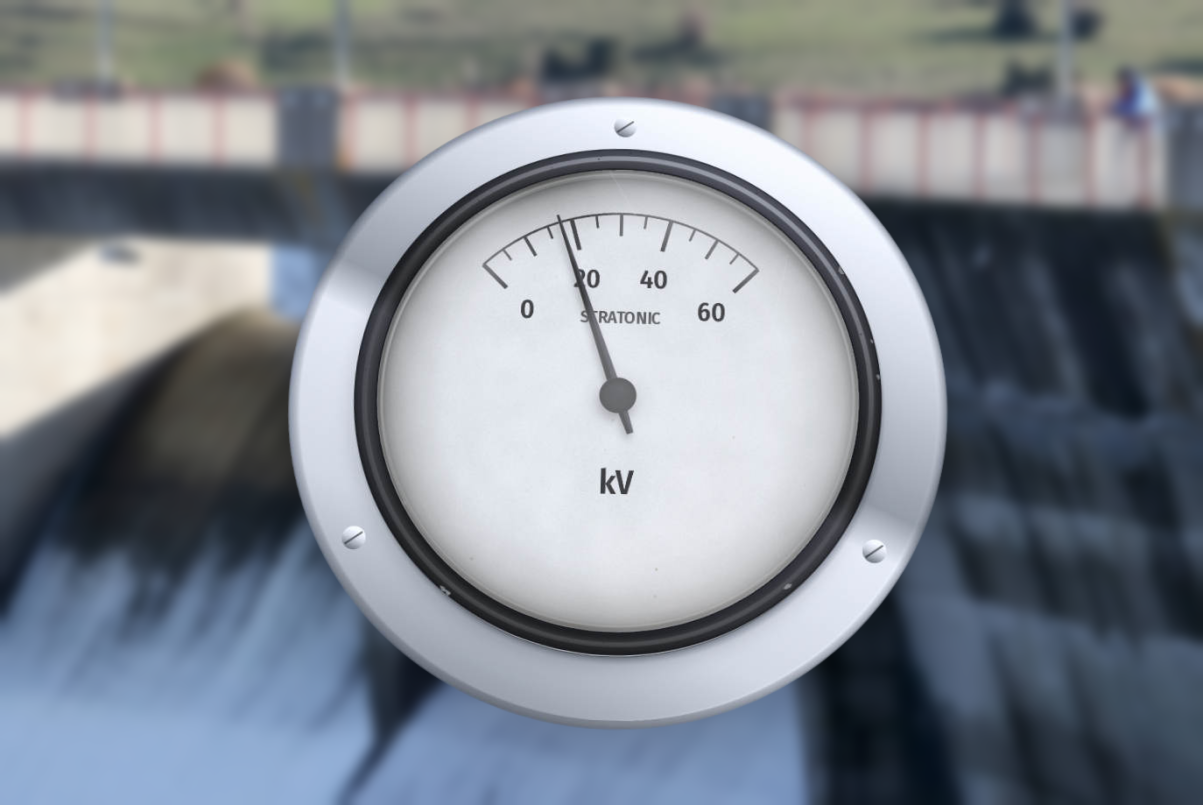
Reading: value=17.5 unit=kV
